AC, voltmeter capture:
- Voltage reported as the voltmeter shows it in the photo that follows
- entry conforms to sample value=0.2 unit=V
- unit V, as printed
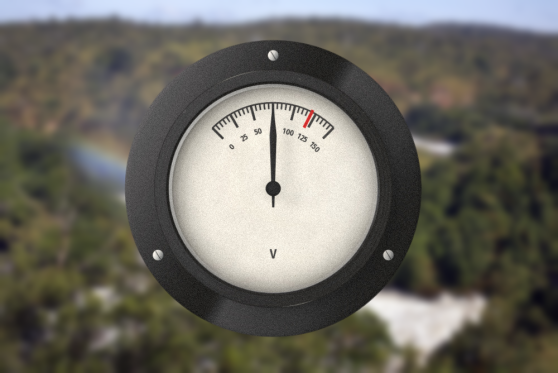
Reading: value=75 unit=V
